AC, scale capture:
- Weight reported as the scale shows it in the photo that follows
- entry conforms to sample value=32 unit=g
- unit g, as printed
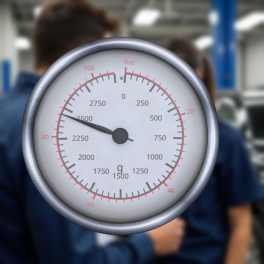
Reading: value=2450 unit=g
